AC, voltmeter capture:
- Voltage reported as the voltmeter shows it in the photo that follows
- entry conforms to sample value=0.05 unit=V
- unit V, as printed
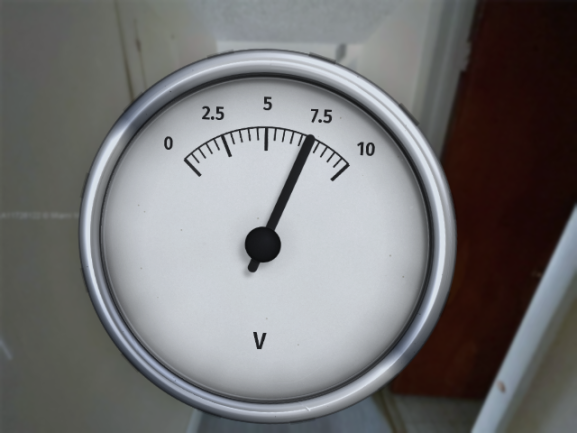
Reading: value=7.5 unit=V
